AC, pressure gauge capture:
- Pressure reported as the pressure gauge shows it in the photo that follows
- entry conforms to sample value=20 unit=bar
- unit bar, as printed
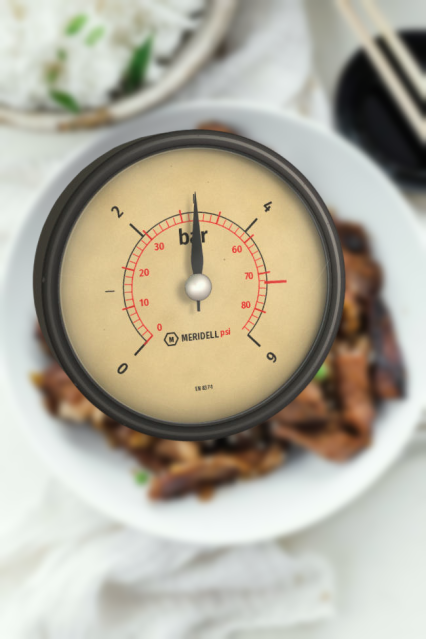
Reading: value=3 unit=bar
